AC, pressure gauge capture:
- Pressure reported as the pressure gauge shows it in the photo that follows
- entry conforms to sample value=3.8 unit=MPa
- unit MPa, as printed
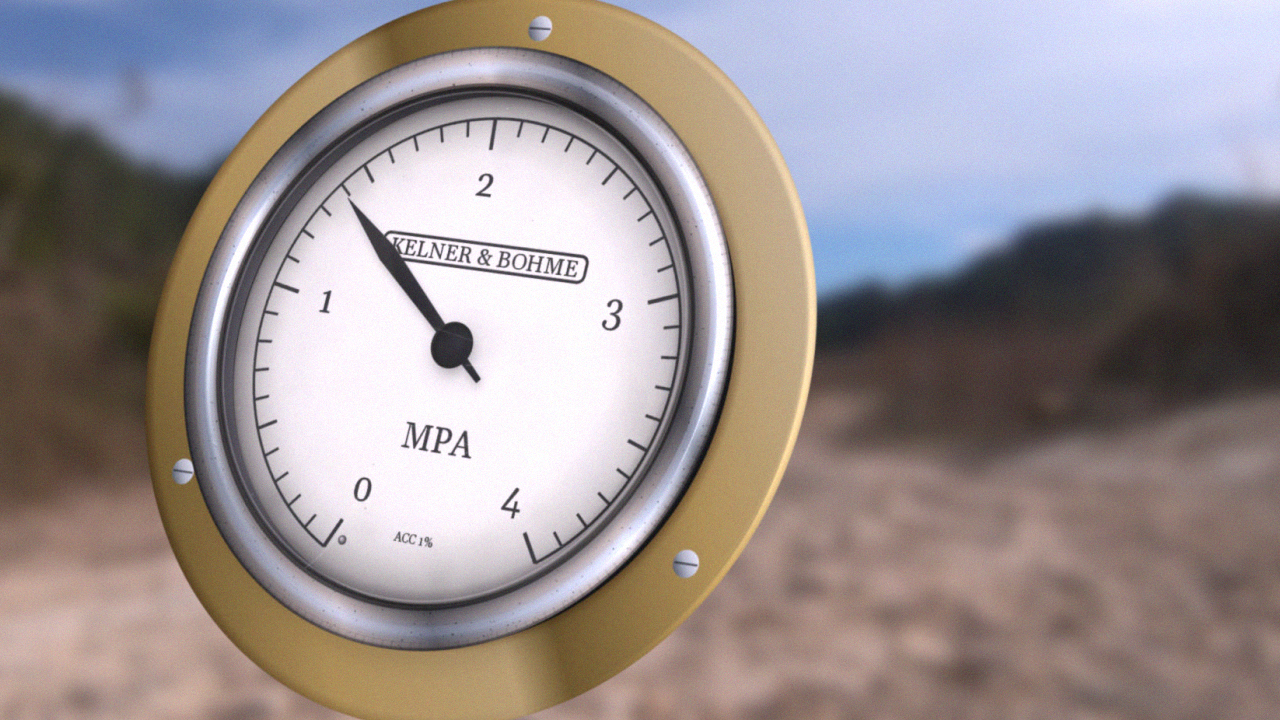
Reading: value=1.4 unit=MPa
